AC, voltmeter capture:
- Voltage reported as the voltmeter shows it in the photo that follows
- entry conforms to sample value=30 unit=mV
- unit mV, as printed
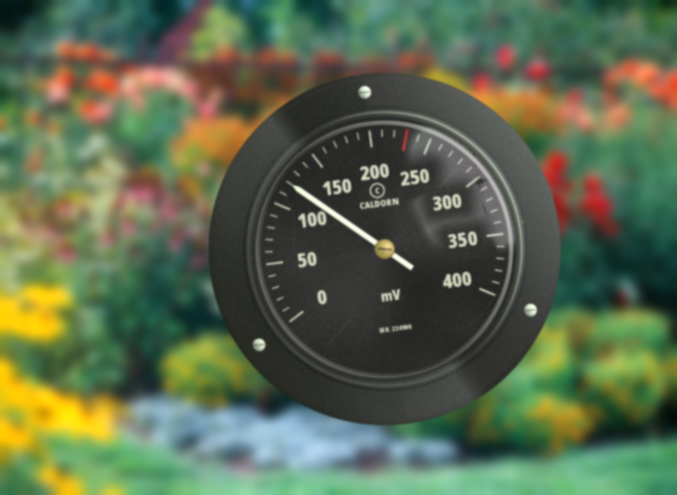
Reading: value=120 unit=mV
